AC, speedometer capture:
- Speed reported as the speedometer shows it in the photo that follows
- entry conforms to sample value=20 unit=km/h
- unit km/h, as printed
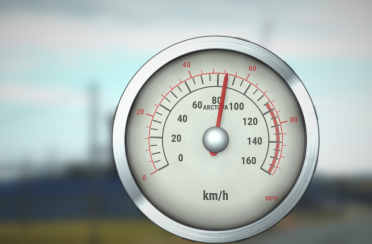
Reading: value=85 unit=km/h
